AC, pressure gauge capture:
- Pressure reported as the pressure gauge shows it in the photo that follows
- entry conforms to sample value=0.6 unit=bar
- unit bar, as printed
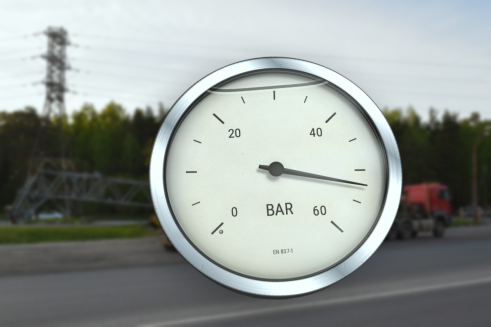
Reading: value=52.5 unit=bar
